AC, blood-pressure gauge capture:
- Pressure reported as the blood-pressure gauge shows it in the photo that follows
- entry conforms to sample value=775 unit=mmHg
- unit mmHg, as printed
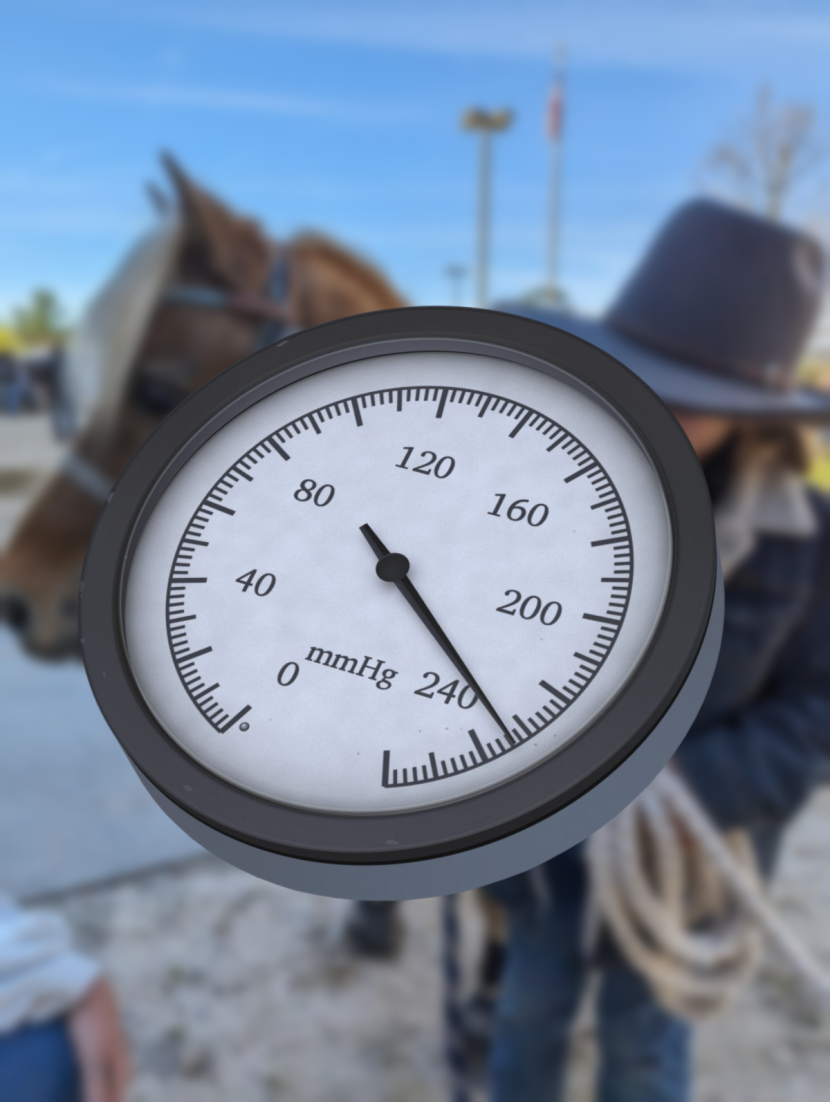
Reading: value=234 unit=mmHg
